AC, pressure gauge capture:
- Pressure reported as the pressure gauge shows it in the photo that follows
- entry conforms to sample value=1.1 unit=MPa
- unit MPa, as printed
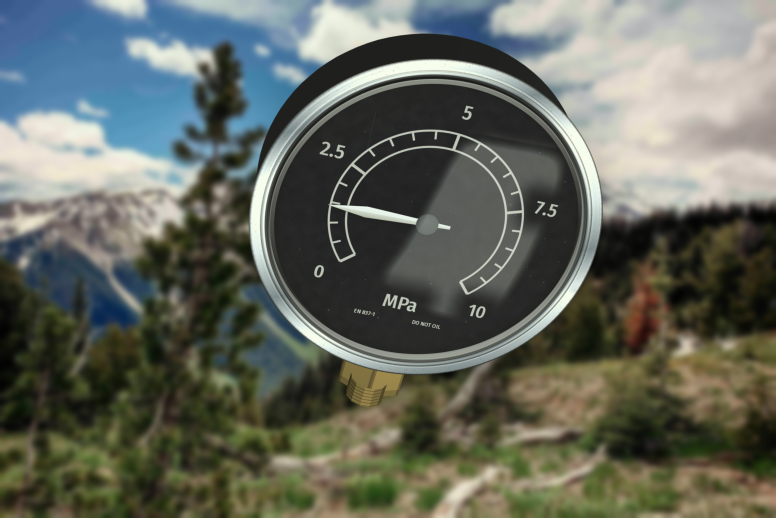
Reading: value=1.5 unit=MPa
